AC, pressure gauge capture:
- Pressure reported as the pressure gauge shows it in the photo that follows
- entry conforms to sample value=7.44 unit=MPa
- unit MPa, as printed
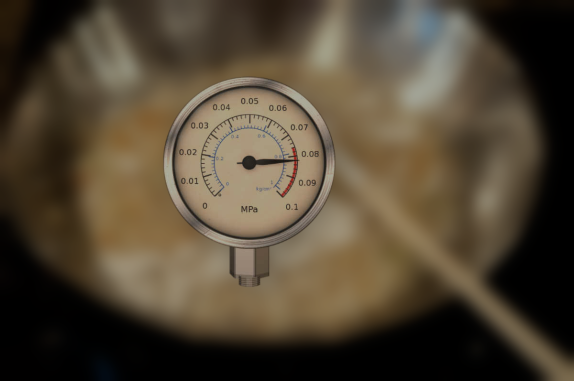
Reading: value=0.082 unit=MPa
